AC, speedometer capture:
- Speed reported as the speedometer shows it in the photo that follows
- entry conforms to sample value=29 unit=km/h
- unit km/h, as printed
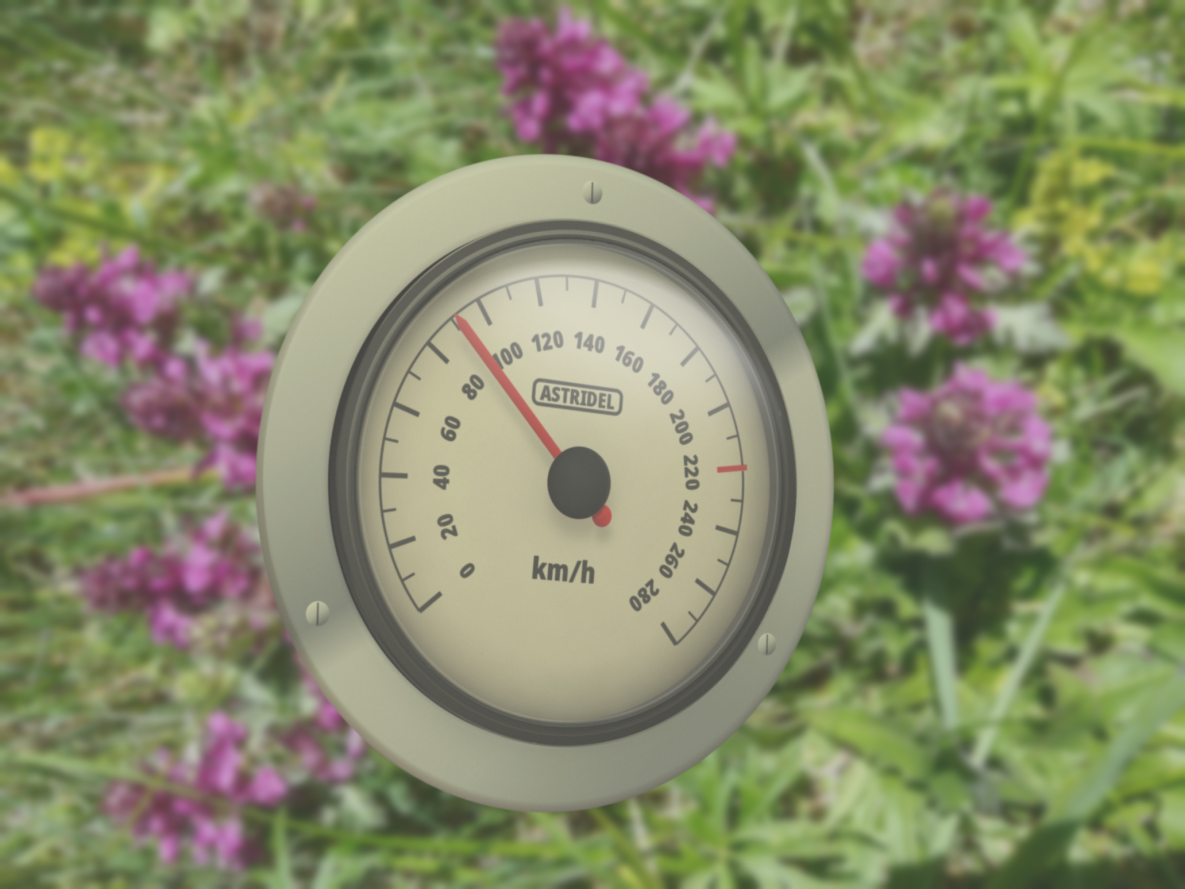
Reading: value=90 unit=km/h
